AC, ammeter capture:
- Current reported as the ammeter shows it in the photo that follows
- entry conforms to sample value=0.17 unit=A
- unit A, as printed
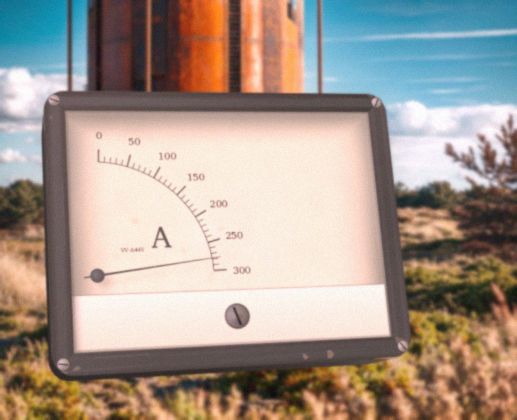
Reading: value=280 unit=A
